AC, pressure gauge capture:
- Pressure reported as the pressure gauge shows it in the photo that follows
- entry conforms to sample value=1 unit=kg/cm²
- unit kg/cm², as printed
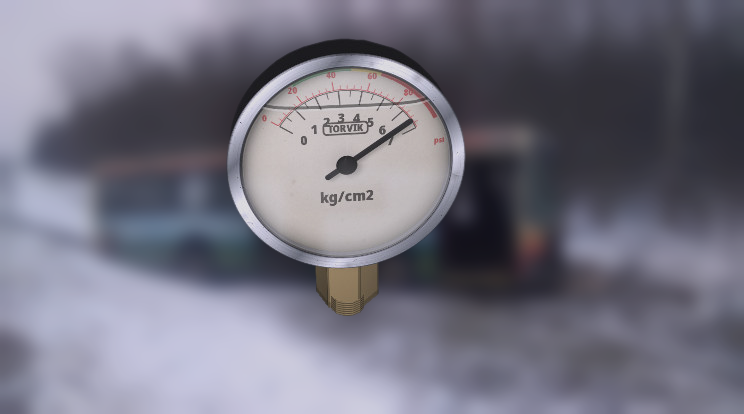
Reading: value=6.5 unit=kg/cm²
